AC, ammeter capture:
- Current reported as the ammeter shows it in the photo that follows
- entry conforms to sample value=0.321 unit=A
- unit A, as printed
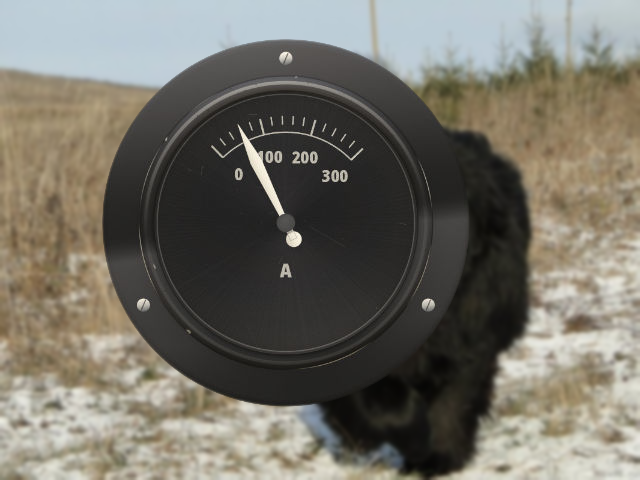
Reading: value=60 unit=A
